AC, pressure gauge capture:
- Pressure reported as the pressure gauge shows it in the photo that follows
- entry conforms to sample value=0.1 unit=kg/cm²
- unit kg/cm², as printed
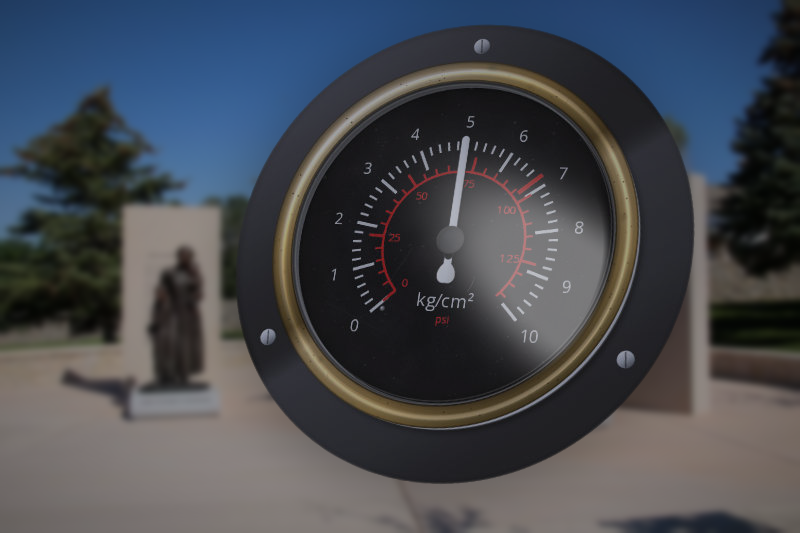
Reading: value=5 unit=kg/cm²
